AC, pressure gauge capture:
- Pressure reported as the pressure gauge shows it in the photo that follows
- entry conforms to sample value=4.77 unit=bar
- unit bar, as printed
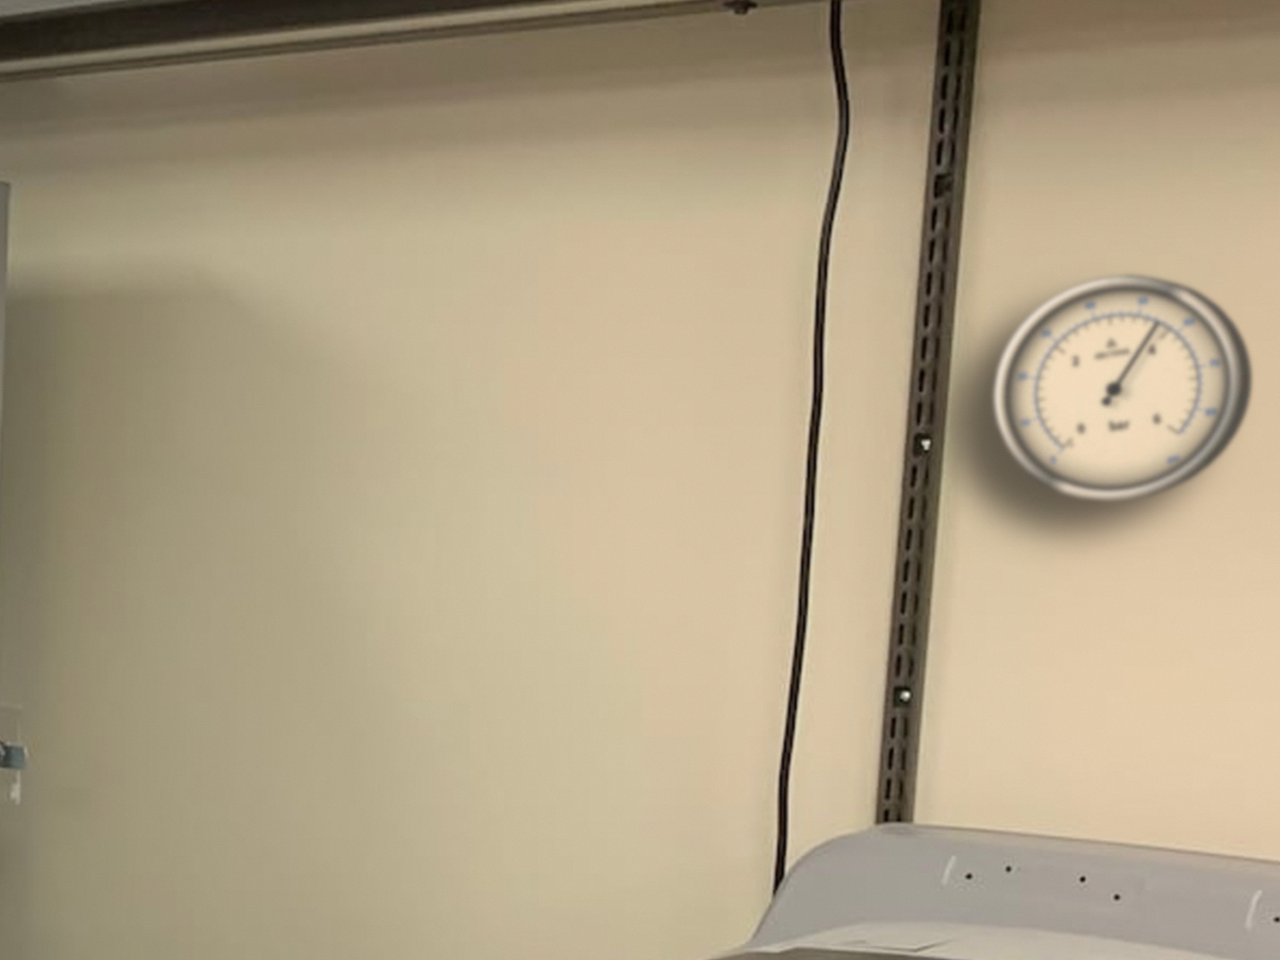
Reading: value=3.8 unit=bar
